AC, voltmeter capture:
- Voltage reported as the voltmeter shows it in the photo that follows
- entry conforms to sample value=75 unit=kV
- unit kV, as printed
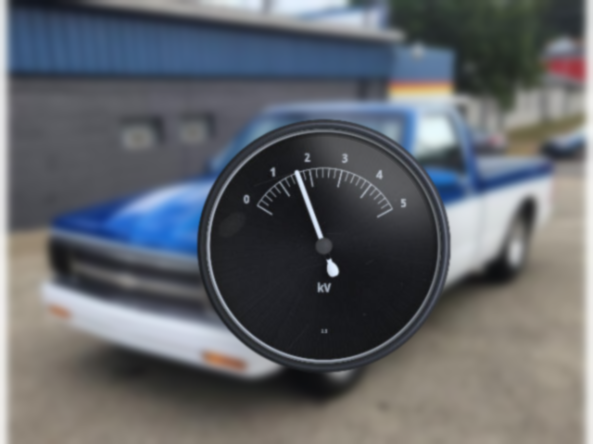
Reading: value=1.6 unit=kV
